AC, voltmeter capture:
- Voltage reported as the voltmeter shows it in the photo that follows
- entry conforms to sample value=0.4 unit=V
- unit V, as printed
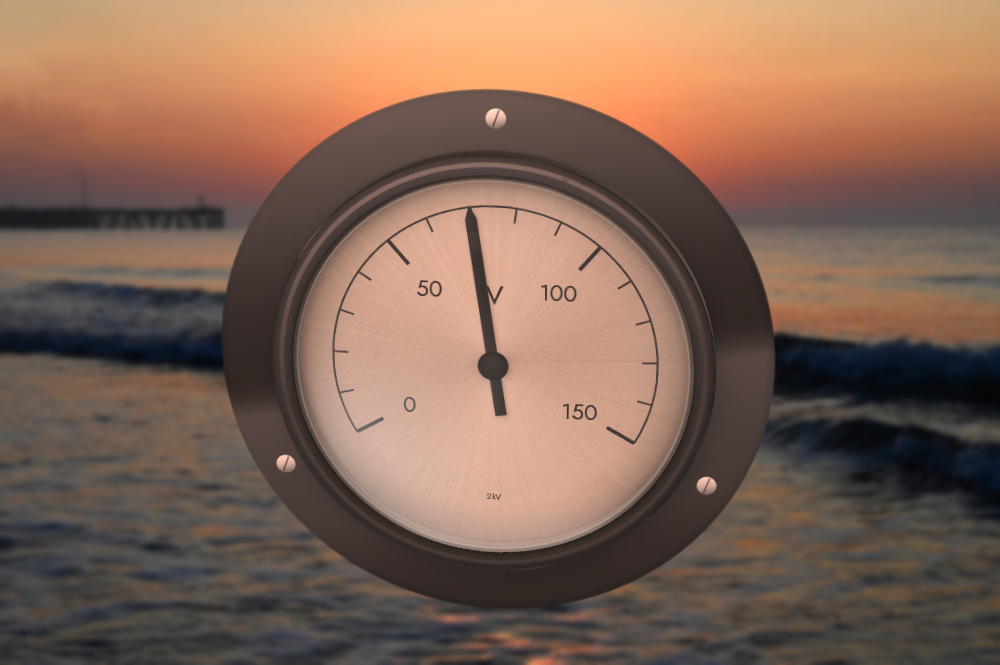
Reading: value=70 unit=V
